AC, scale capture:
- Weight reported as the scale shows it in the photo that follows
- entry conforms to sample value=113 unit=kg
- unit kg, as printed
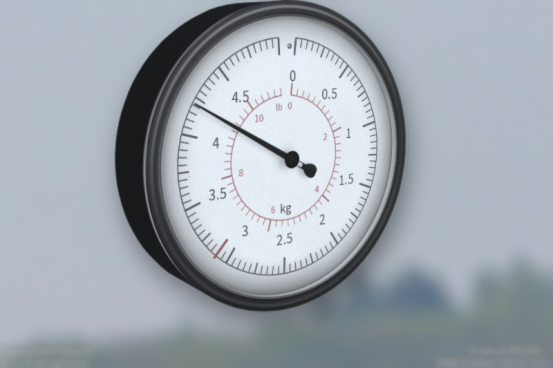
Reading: value=4.2 unit=kg
